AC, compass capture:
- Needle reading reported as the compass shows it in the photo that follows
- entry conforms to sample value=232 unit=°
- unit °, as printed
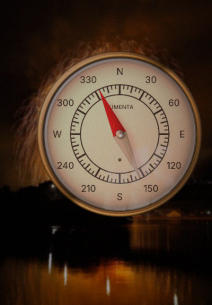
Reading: value=335 unit=°
